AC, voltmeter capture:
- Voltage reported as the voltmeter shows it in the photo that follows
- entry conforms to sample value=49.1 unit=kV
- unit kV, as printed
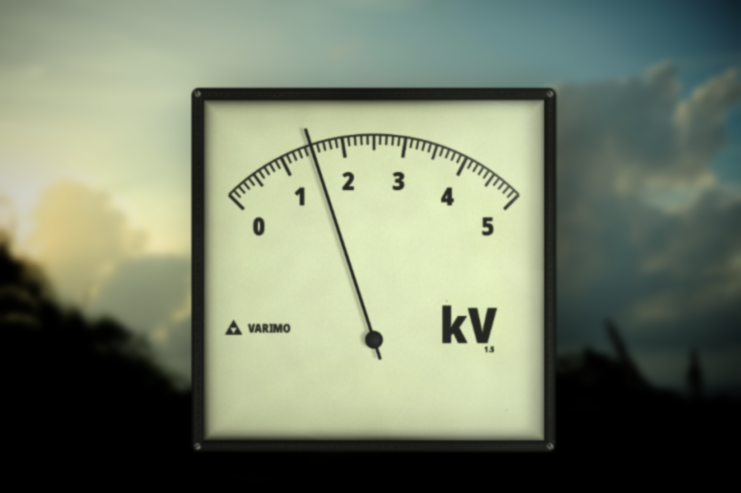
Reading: value=1.5 unit=kV
